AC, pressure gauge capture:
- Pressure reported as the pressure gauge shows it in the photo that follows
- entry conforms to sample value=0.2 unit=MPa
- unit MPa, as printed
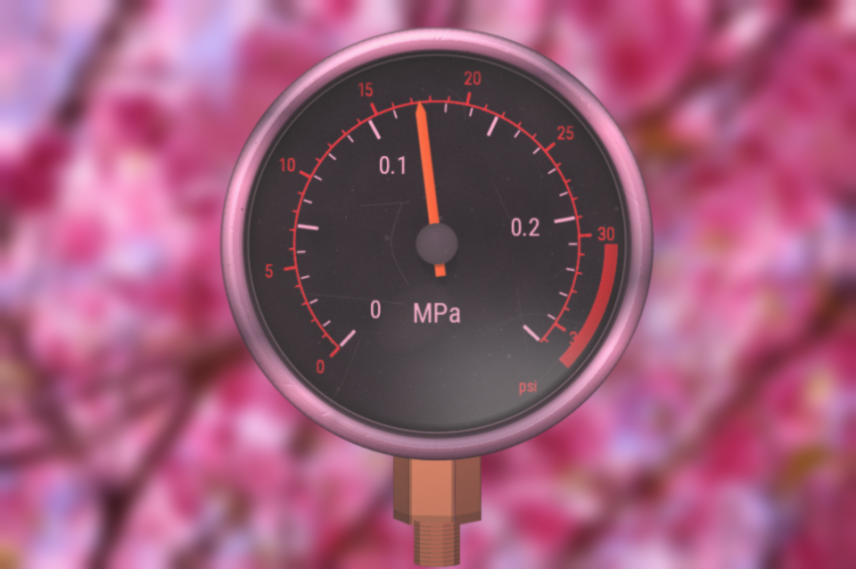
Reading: value=0.12 unit=MPa
